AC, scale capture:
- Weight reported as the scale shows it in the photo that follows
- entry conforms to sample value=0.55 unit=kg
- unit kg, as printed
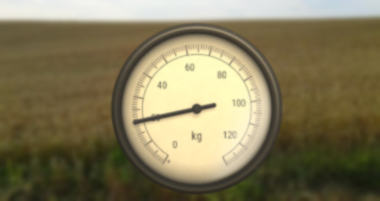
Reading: value=20 unit=kg
